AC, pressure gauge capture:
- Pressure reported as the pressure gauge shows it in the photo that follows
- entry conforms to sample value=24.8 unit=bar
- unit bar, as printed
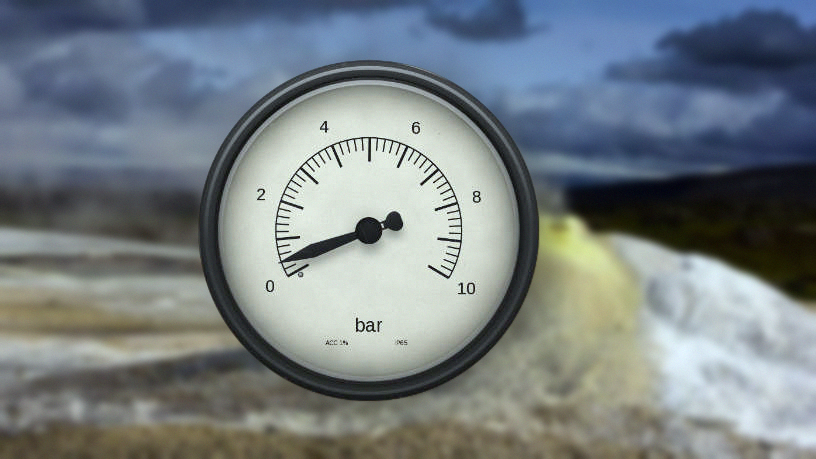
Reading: value=0.4 unit=bar
